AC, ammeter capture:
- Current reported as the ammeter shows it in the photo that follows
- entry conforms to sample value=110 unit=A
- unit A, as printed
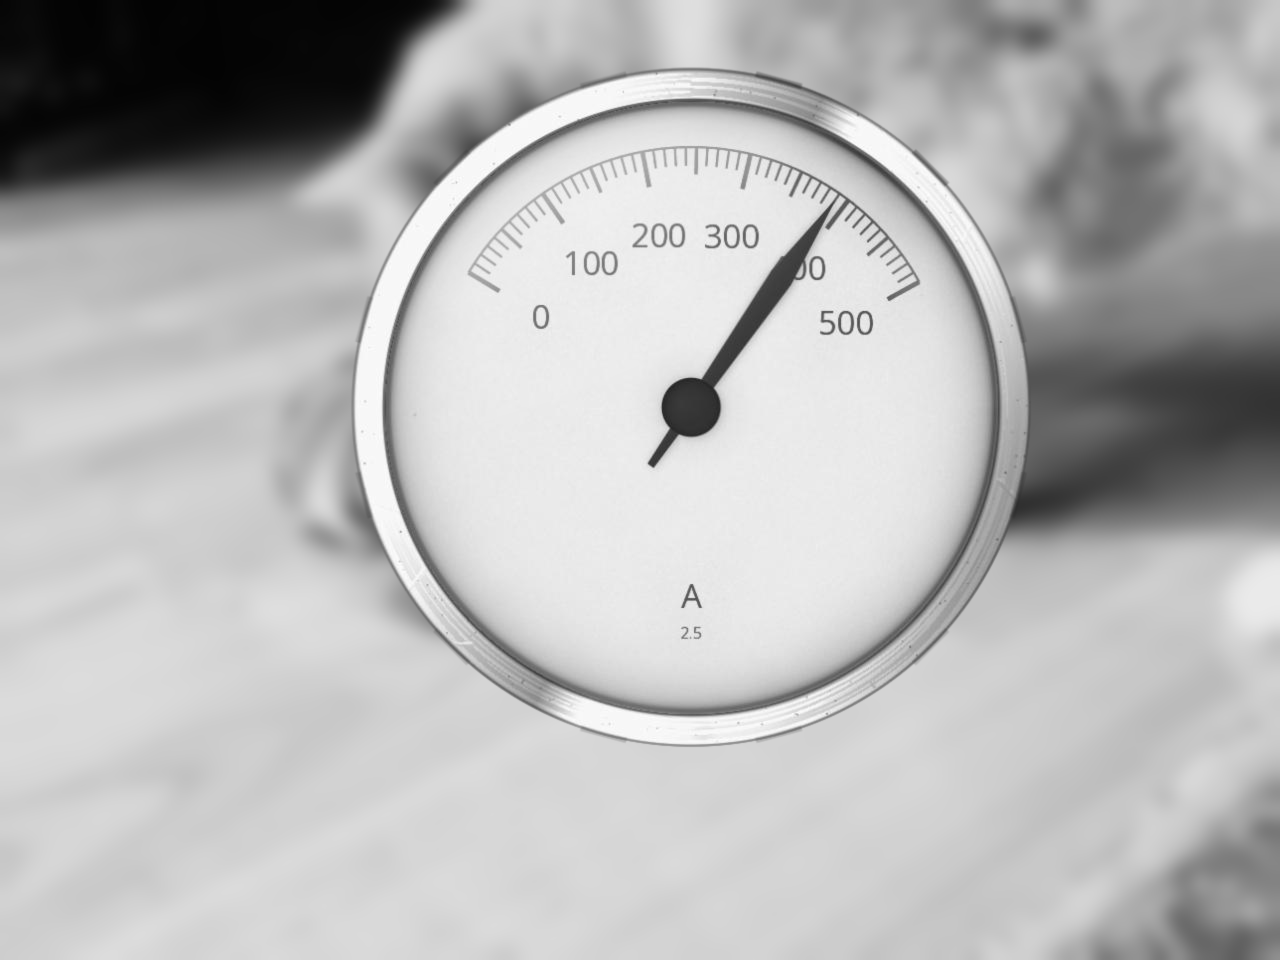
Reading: value=390 unit=A
